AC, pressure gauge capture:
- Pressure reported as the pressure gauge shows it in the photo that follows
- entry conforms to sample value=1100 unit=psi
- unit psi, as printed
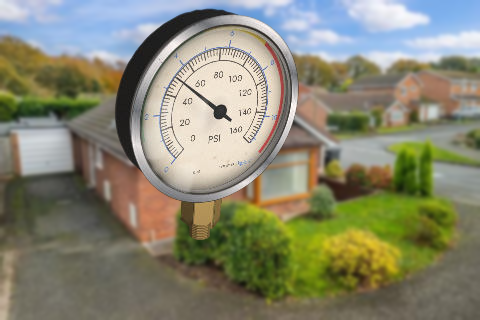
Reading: value=50 unit=psi
